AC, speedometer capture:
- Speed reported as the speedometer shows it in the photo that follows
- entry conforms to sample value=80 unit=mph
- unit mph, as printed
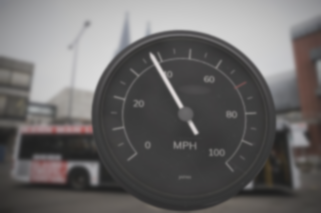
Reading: value=37.5 unit=mph
